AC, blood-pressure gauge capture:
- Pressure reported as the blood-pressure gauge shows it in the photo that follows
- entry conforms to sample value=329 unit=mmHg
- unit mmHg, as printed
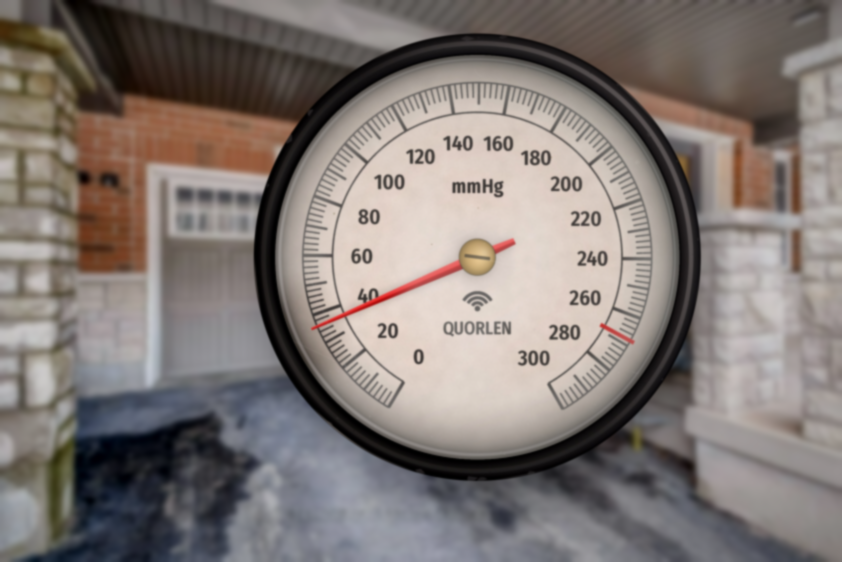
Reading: value=36 unit=mmHg
